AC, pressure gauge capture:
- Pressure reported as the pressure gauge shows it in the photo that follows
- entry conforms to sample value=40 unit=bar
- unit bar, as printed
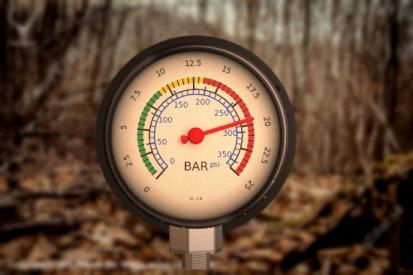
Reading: value=19.5 unit=bar
